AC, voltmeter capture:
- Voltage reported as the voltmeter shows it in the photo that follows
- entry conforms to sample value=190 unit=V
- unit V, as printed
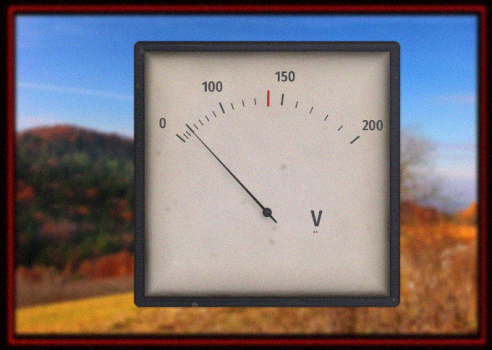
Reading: value=50 unit=V
